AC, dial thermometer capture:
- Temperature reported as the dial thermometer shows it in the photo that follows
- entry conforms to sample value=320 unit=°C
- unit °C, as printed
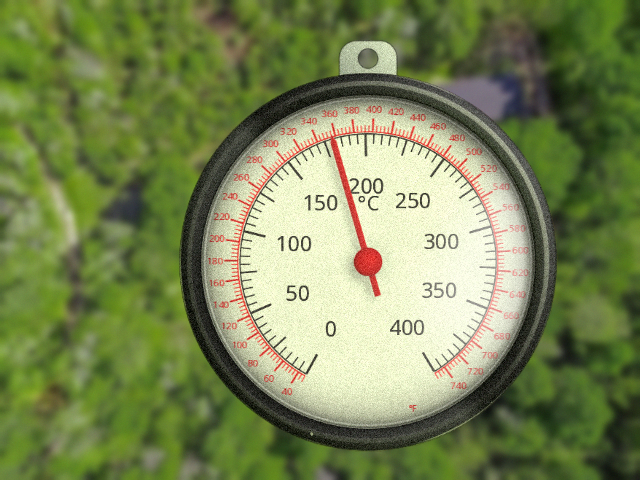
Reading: value=180 unit=°C
